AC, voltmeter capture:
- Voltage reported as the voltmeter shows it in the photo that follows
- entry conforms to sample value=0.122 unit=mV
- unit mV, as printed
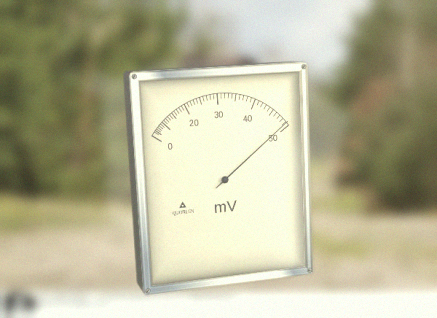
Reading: value=49 unit=mV
